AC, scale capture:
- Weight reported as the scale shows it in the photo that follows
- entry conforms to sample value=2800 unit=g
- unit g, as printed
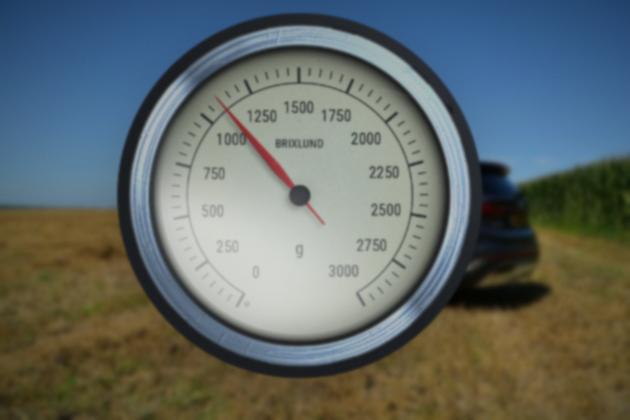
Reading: value=1100 unit=g
